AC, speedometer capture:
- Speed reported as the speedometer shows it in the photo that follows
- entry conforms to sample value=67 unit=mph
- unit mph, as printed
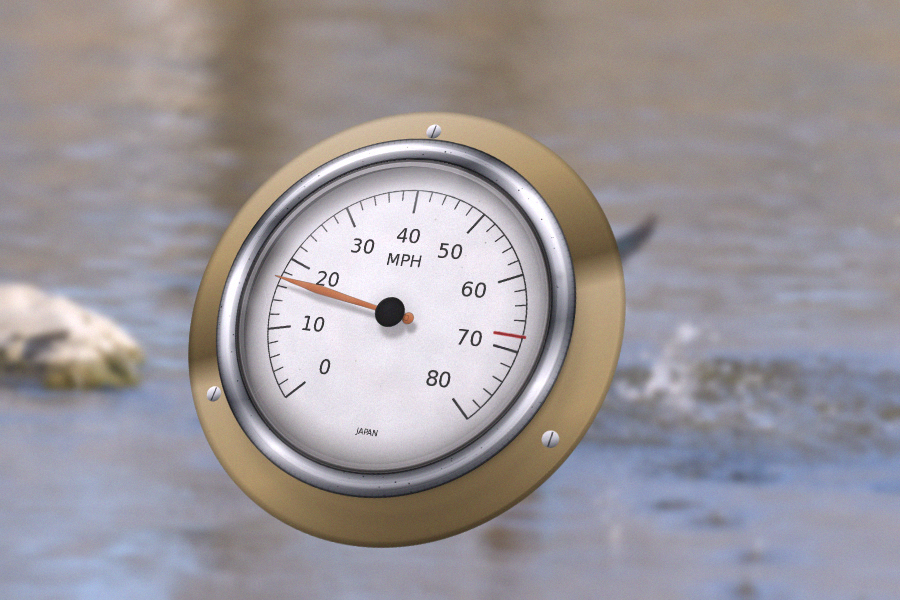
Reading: value=17 unit=mph
